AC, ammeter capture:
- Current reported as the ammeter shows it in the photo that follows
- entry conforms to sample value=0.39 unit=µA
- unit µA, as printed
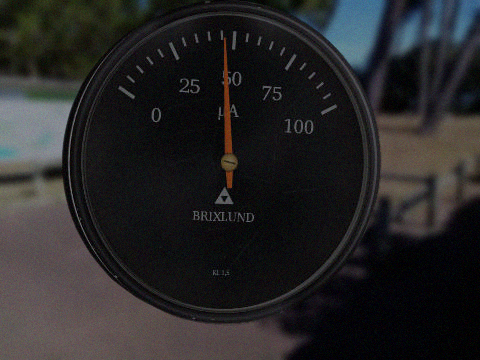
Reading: value=45 unit=µA
